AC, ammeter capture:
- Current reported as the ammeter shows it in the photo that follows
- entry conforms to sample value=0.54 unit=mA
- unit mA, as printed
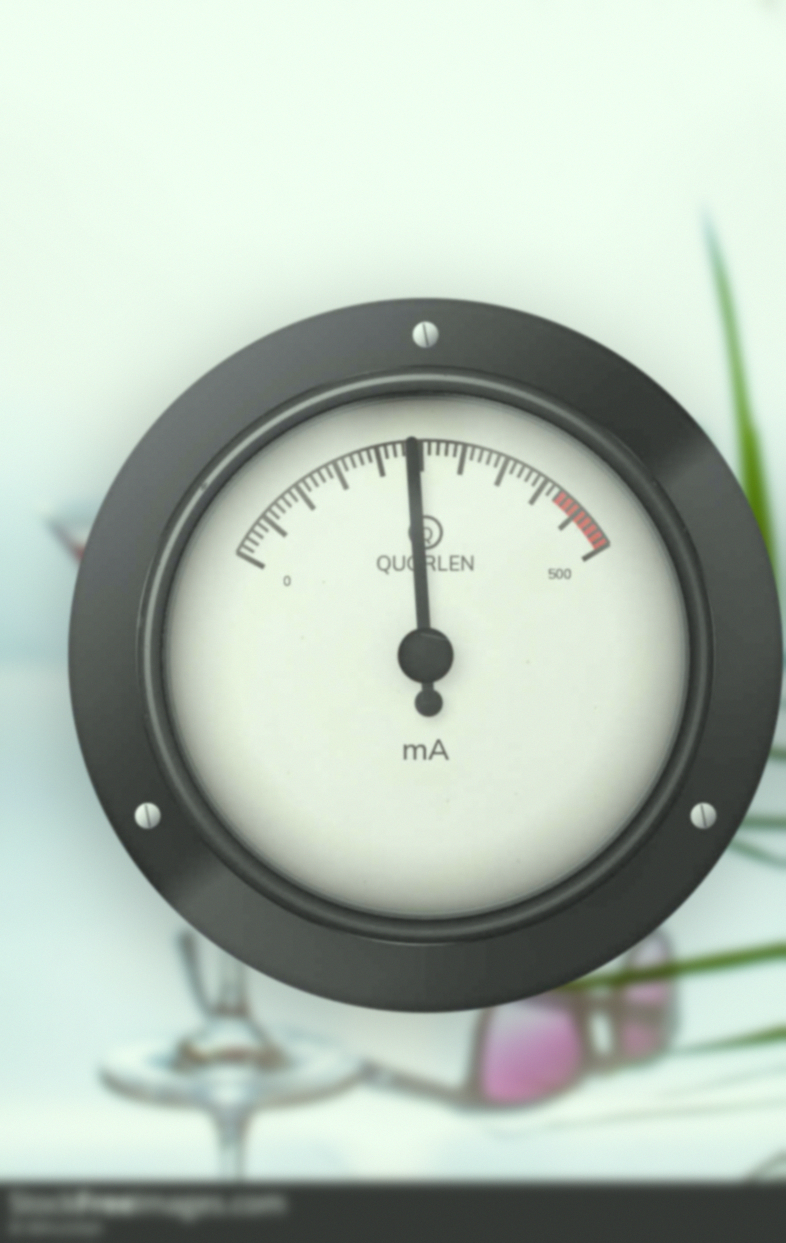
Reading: value=240 unit=mA
